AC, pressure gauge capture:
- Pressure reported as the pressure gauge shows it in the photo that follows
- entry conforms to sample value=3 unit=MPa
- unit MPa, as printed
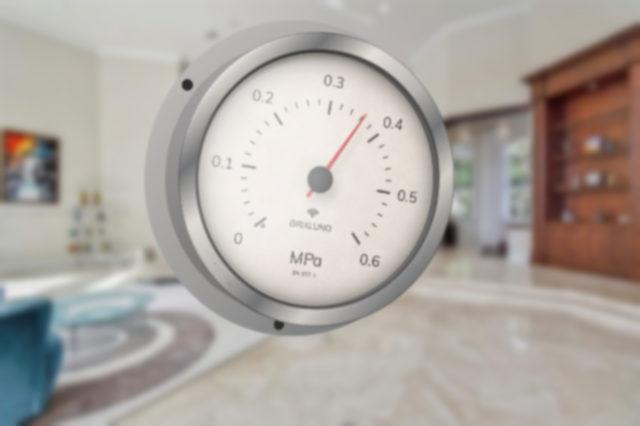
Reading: value=0.36 unit=MPa
